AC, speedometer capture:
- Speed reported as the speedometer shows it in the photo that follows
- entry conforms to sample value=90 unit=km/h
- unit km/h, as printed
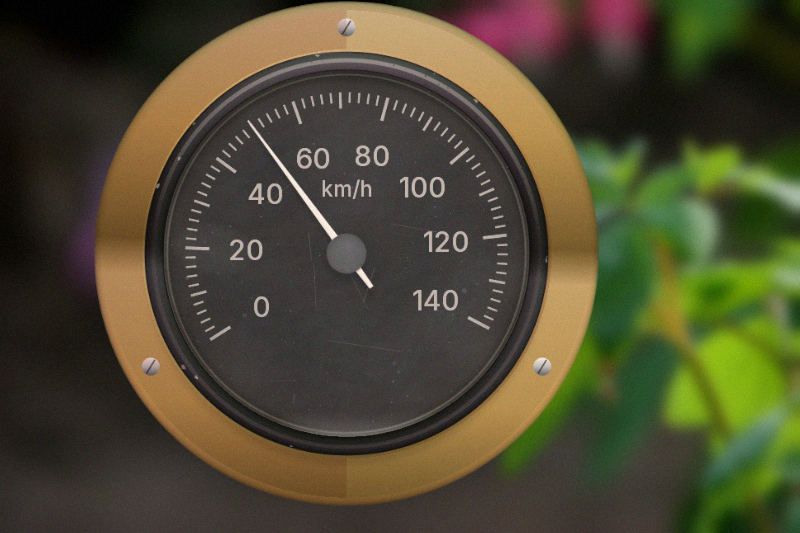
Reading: value=50 unit=km/h
